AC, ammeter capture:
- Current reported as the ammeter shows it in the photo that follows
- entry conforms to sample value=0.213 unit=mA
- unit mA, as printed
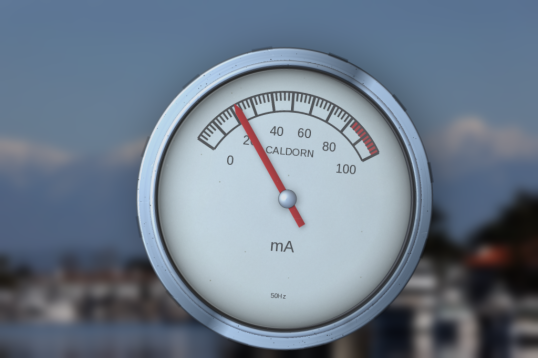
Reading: value=22 unit=mA
